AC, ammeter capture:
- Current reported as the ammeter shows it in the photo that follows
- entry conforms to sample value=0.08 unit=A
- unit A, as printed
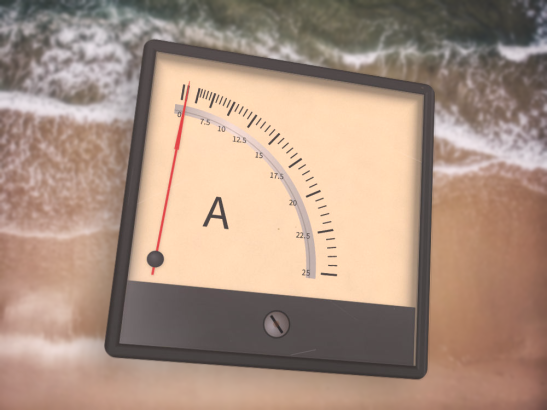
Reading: value=2.5 unit=A
